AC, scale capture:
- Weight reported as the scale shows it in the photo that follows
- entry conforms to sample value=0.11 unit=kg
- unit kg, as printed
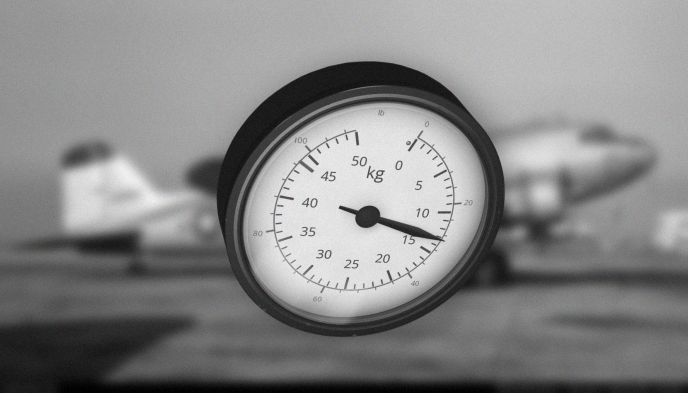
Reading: value=13 unit=kg
